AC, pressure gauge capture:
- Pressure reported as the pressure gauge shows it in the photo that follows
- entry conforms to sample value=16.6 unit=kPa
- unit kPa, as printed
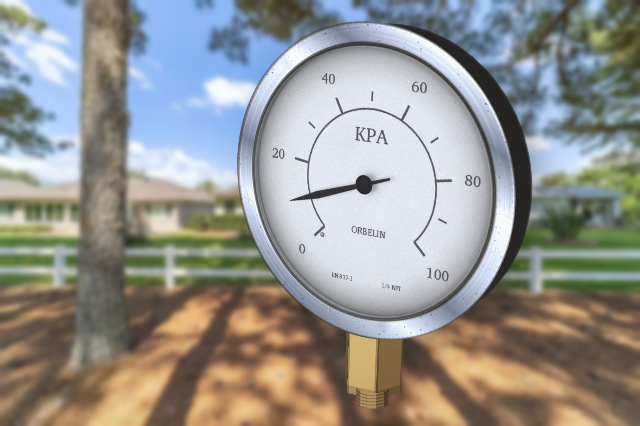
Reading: value=10 unit=kPa
